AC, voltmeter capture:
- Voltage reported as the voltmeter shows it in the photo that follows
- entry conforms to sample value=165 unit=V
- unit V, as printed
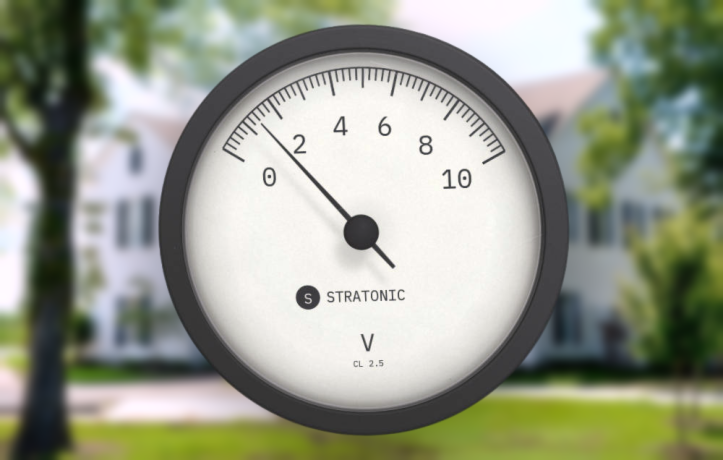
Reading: value=1.4 unit=V
